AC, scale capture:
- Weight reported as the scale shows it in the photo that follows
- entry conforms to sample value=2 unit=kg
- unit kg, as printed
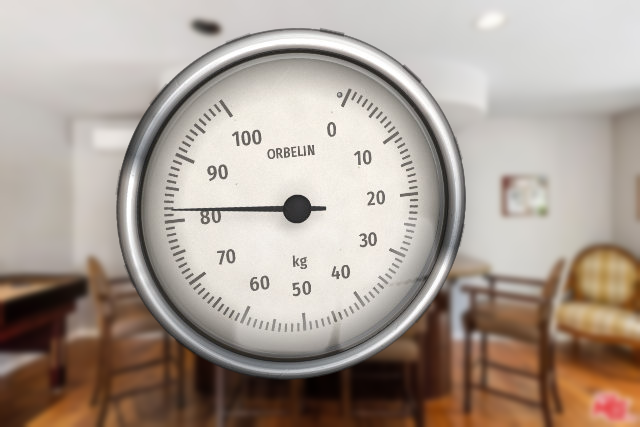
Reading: value=82 unit=kg
